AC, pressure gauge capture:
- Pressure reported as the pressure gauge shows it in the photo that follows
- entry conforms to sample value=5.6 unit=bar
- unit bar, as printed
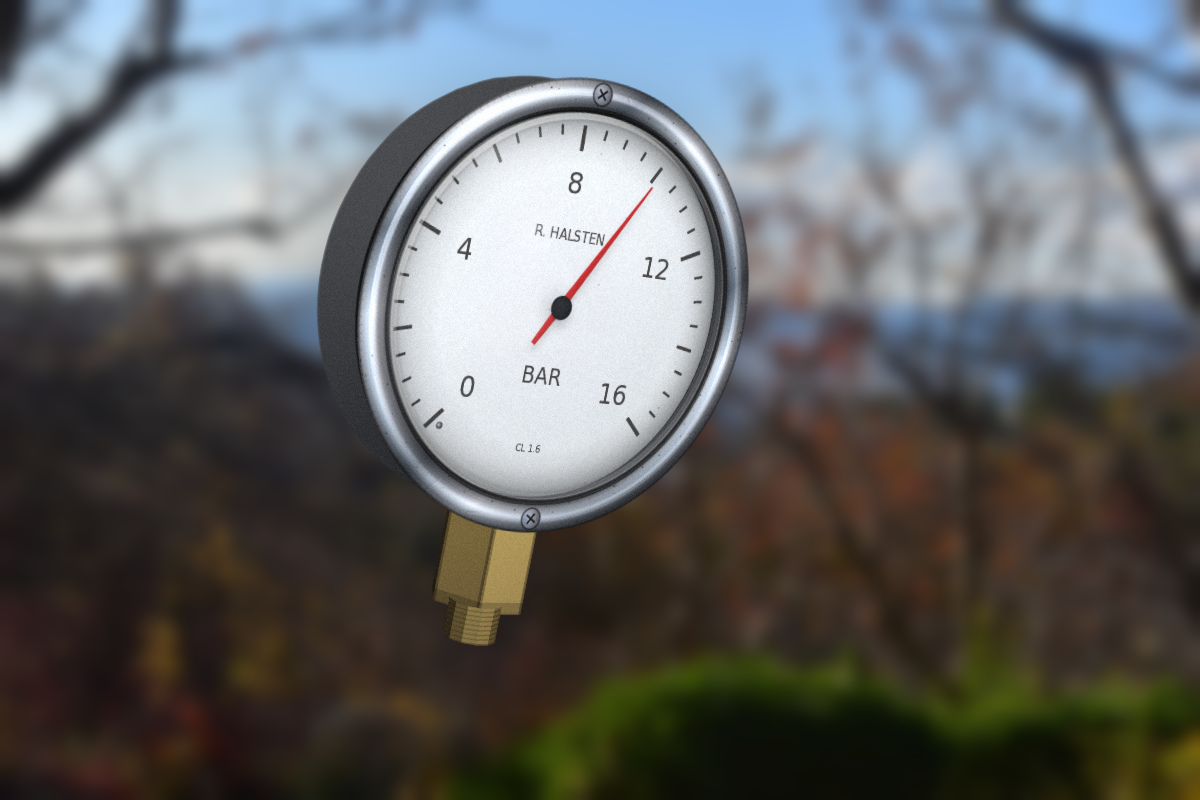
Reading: value=10 unit=bar
